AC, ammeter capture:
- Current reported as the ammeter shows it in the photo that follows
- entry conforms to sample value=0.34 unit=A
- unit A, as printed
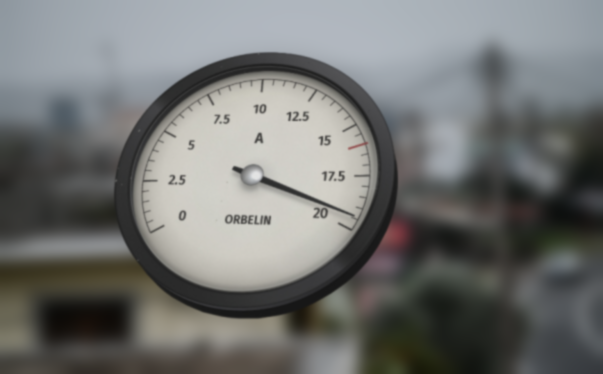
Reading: value=19.5 unit=A
